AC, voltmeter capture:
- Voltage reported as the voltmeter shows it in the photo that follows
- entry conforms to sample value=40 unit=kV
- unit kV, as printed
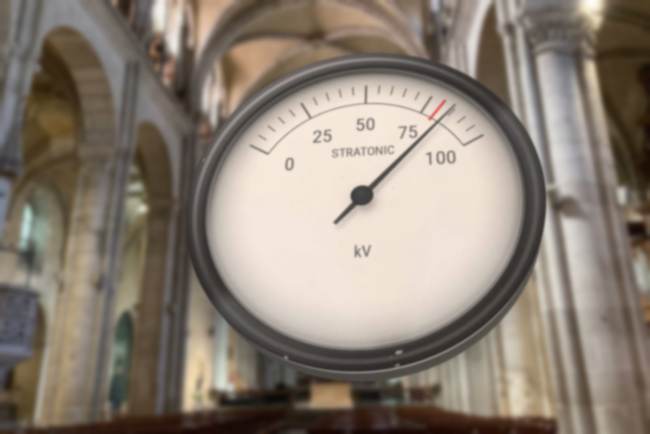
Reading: value=85 unit=kV
